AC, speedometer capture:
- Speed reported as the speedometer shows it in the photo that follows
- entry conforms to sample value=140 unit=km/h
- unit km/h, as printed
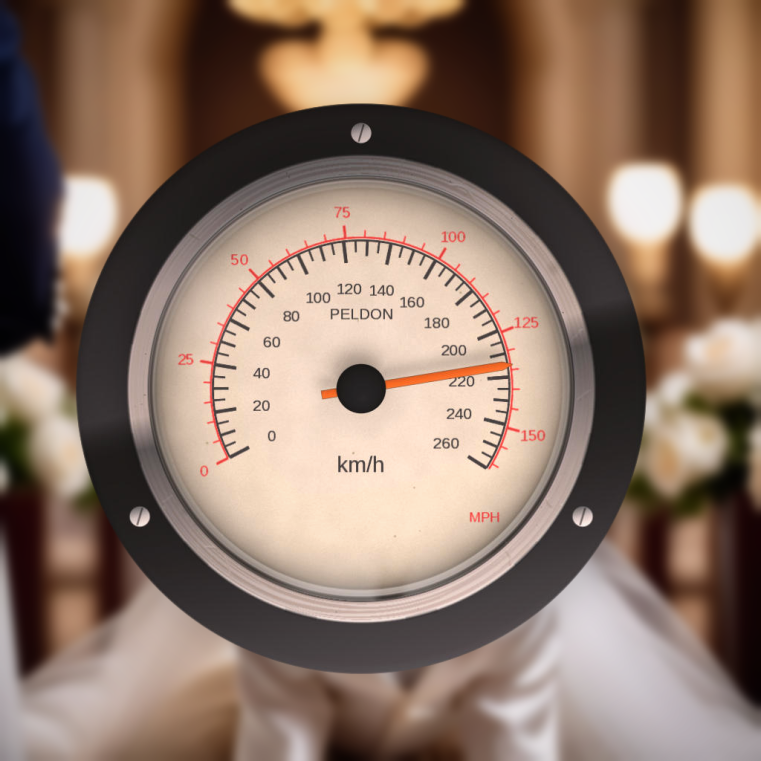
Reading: value=215 unit=km/h
